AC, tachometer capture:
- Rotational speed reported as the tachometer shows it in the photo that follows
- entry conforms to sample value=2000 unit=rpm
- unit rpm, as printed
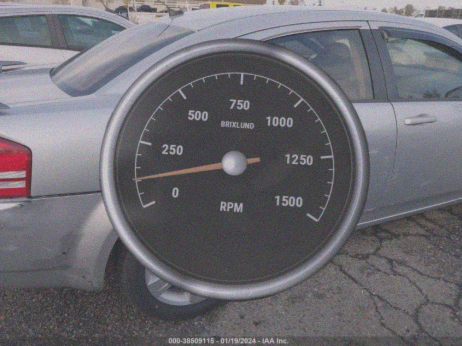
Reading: value=100 unit=rpm
